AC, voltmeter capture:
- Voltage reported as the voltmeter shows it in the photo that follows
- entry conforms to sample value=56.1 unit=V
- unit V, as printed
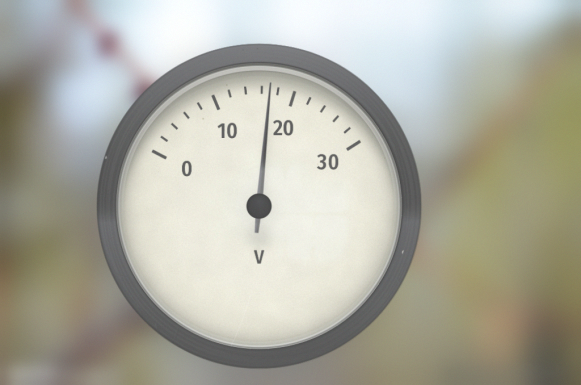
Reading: value=17 unit=V
